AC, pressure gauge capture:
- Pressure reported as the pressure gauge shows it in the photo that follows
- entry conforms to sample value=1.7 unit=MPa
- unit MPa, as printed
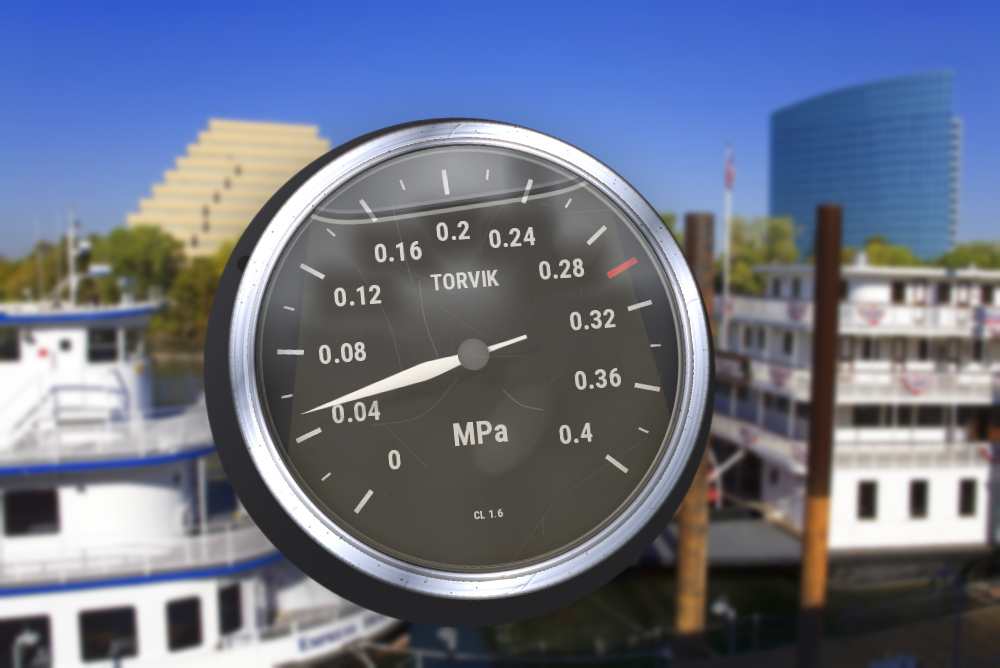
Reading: value=0.05 unit=MPa
